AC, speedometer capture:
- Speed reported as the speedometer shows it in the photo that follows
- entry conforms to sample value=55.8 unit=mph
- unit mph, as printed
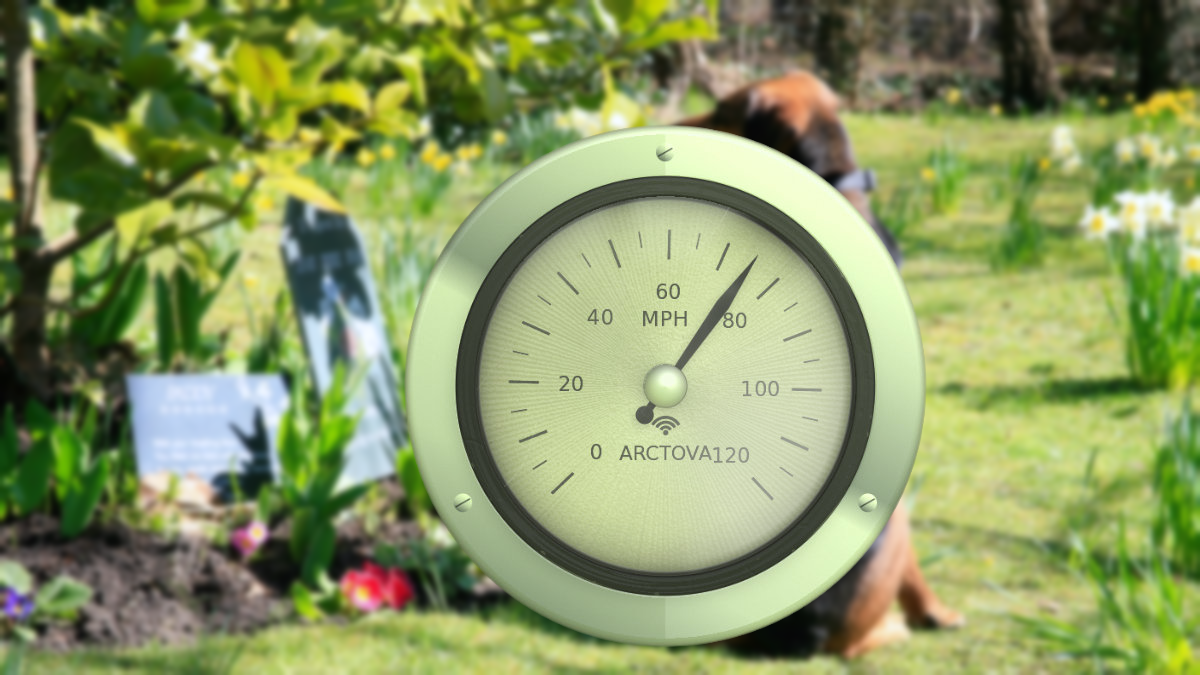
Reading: value=75 unit=mph
